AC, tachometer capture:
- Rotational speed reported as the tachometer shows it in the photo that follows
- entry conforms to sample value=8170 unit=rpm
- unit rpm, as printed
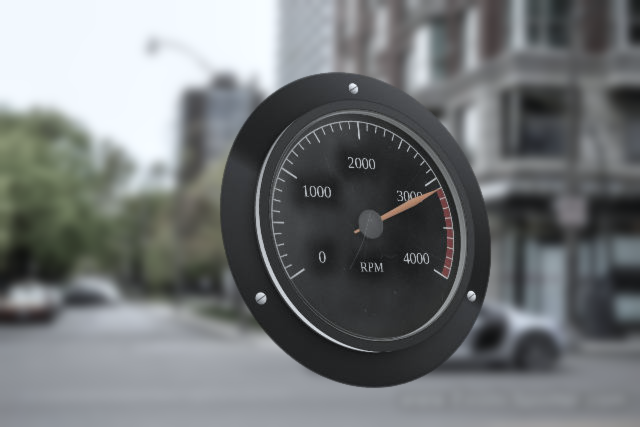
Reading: value=3100 unit=rpm
